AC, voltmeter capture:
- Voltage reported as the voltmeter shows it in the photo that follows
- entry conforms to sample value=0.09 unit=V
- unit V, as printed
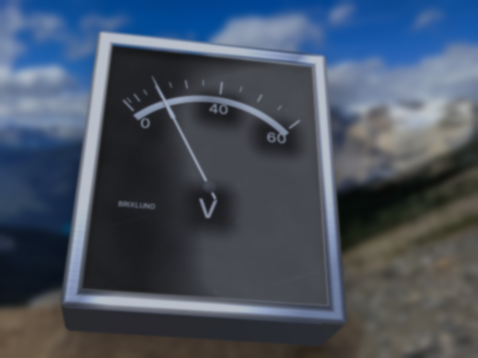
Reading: value=20 unit=V
